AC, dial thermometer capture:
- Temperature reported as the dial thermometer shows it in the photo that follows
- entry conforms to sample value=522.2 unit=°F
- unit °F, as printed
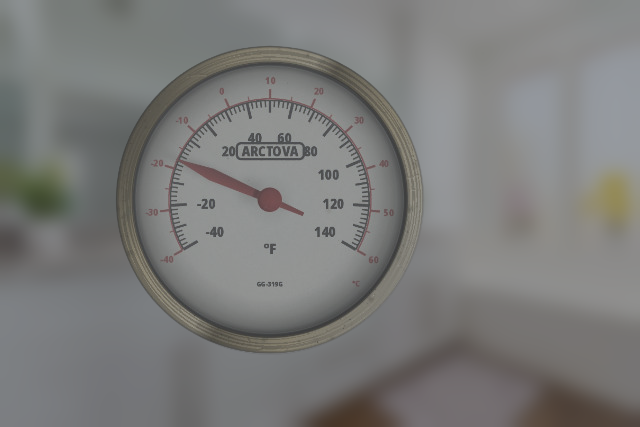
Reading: value=0 unit=°F
